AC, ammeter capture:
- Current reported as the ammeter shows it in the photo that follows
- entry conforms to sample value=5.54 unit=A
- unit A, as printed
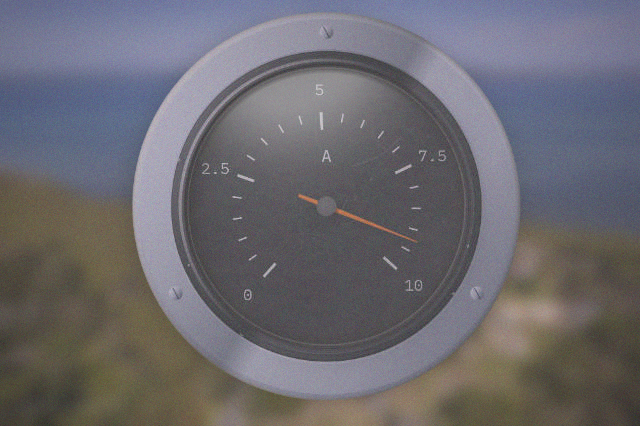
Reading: value=9.25 unit=A
